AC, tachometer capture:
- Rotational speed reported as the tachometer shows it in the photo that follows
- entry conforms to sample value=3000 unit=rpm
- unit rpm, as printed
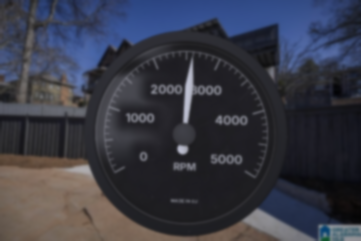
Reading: value=2600 unit=rpm
